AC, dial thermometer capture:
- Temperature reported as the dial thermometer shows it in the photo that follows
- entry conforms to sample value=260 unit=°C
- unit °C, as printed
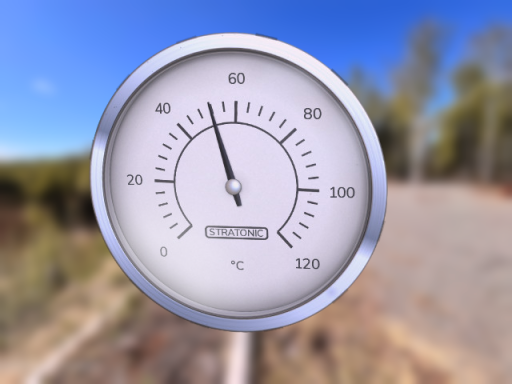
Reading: value=52 unit=°C
